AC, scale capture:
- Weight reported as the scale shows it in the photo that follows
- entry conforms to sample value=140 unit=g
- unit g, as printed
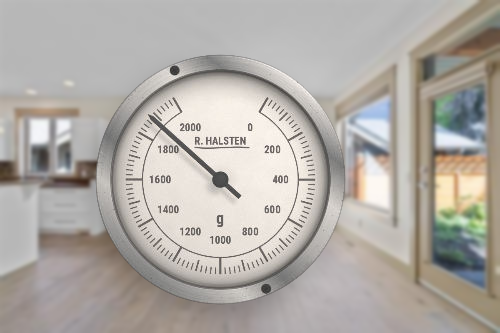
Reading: value=1880 unit=g
